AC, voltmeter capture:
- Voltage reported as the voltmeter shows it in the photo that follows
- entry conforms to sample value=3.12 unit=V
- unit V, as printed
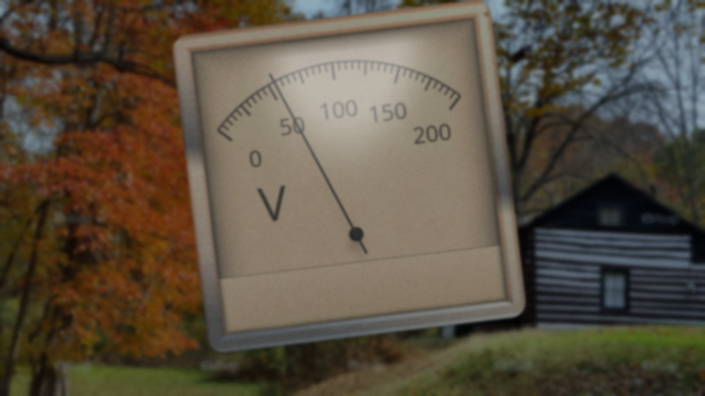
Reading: value=55 unit=V
